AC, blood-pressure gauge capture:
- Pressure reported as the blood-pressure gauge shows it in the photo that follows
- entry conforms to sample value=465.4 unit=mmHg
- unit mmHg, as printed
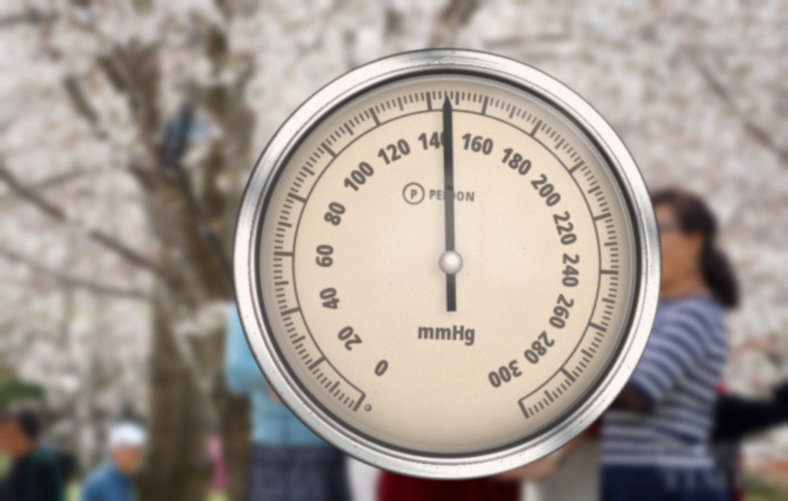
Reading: value=146 unit=mmHg
